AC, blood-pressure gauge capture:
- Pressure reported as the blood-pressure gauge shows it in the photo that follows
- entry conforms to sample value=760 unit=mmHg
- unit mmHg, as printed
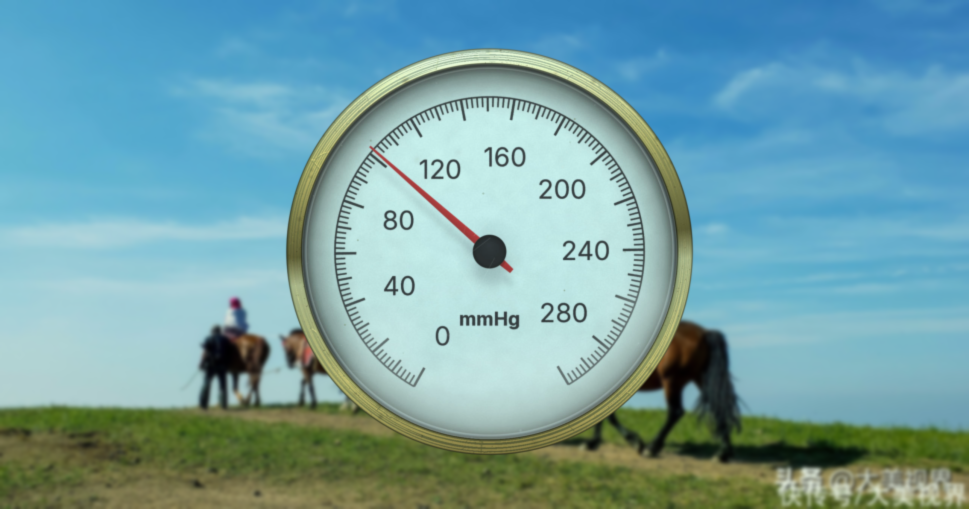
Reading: value=102 unit=mmHg
